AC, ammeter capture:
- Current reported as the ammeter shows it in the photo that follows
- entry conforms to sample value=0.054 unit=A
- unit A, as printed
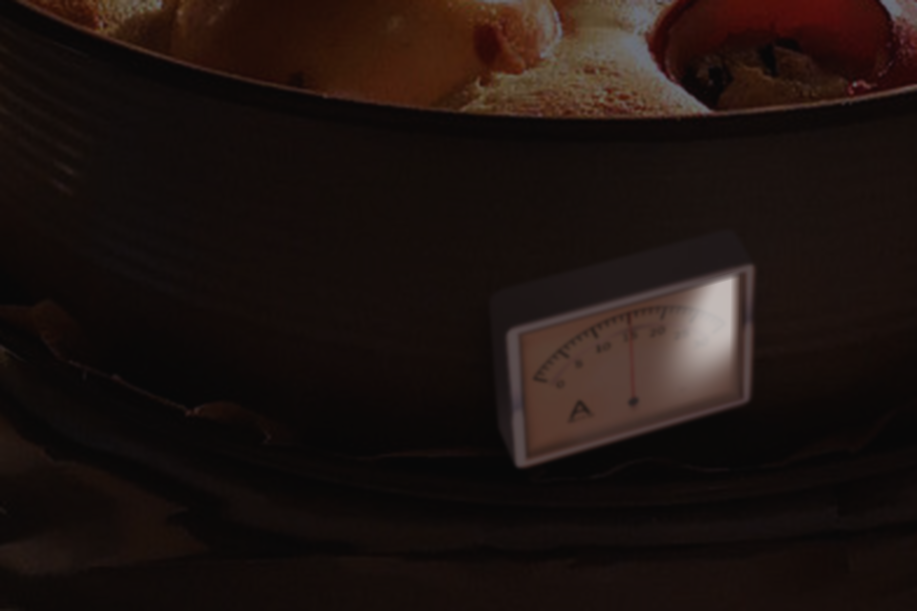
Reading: value=15 unit=A
